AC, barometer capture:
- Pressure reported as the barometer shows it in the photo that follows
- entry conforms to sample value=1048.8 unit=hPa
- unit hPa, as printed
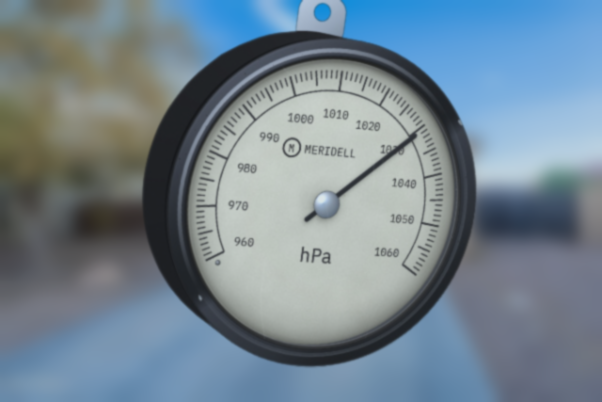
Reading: value=1030 unit=hPa
